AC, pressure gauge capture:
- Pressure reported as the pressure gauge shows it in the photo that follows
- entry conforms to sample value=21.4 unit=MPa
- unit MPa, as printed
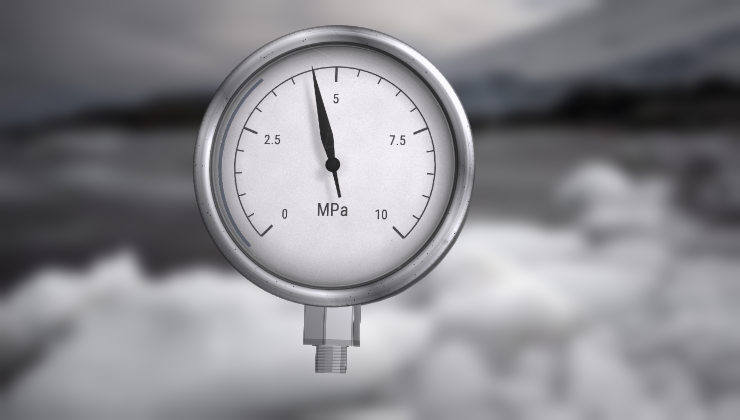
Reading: value=4.5 unit=MPa
